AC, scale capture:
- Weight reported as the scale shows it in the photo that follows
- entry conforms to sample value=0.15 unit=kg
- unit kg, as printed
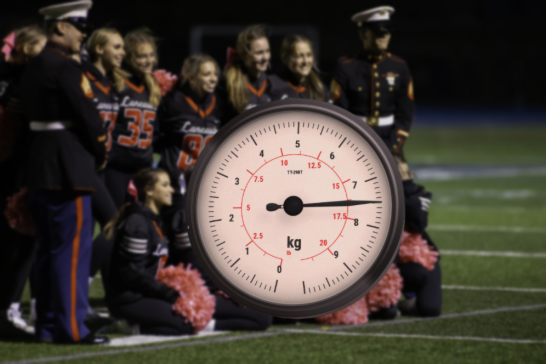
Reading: value=7.5 unit=kg
